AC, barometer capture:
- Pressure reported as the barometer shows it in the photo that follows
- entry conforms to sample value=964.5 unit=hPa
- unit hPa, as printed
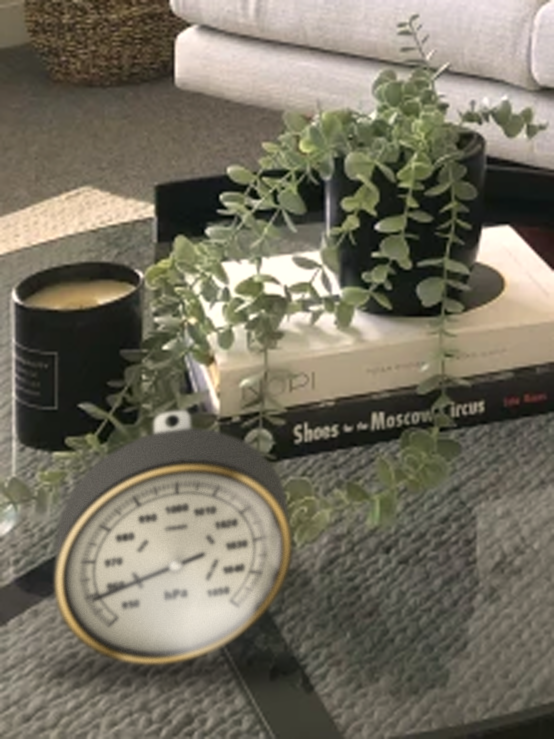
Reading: value=960 unit=hPa
